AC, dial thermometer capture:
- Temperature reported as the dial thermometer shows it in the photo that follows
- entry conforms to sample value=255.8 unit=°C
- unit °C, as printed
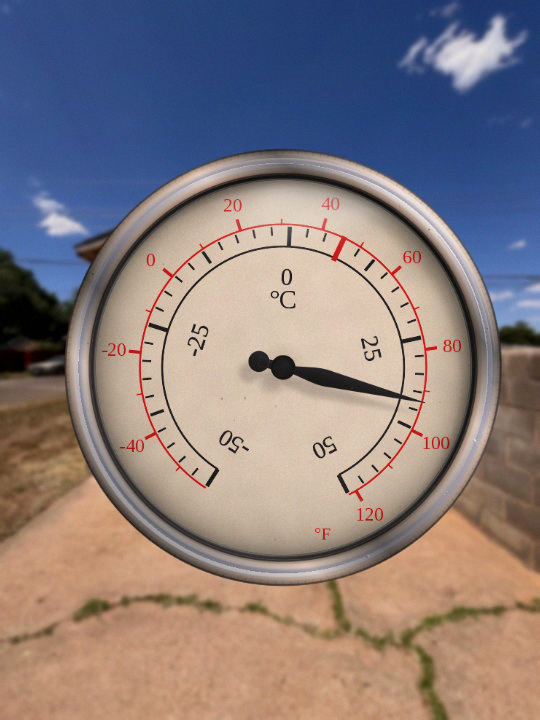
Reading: value=33.75 unit=°C
